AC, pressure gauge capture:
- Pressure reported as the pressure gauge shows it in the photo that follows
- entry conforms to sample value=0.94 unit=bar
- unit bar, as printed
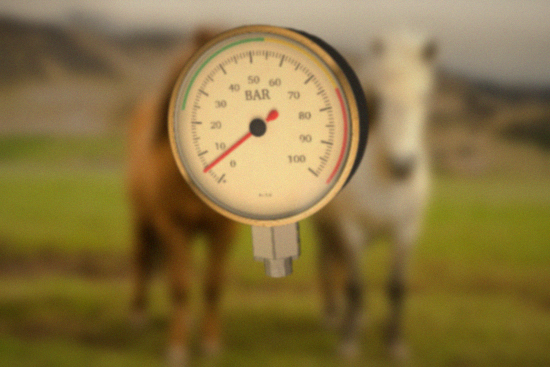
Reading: value=5 unit=bar
